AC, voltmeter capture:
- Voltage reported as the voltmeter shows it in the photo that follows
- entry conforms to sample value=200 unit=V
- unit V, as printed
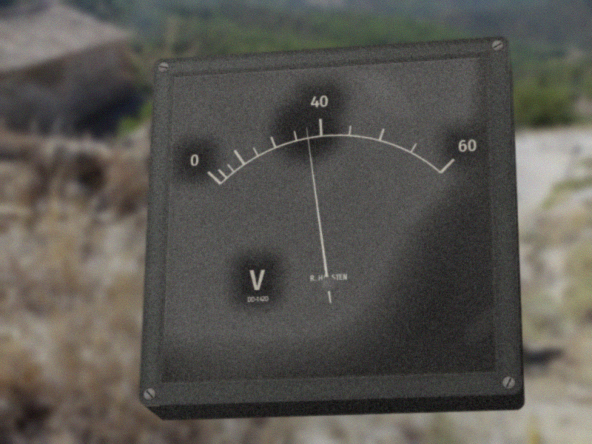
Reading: value=37.5 unit=V
